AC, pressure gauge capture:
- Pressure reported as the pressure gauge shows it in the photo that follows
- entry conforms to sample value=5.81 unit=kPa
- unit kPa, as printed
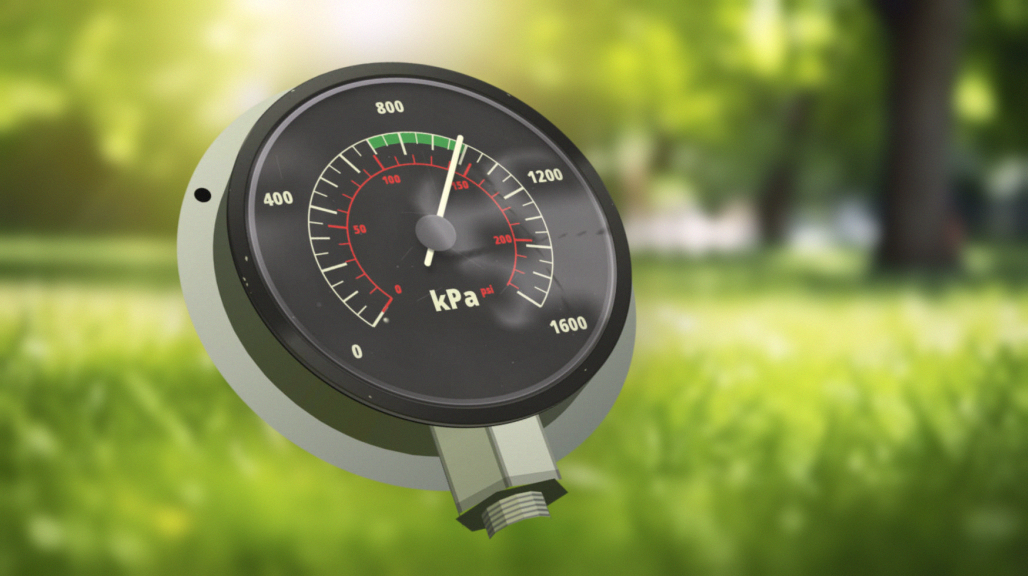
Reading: value=975 unit=kPa
